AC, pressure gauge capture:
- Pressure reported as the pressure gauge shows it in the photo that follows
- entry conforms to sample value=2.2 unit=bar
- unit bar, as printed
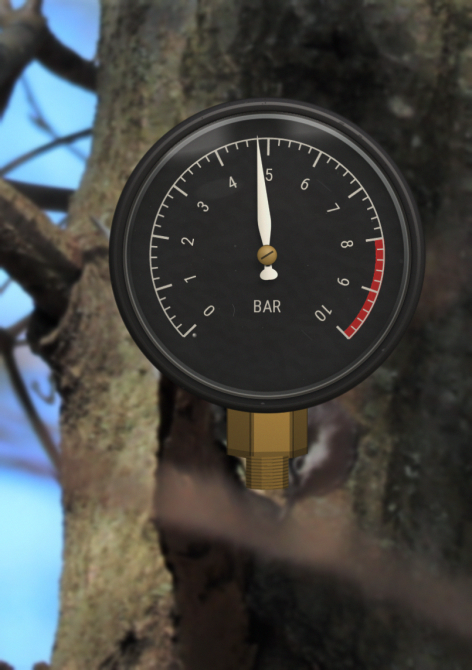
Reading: value=4.8 unit=bar
